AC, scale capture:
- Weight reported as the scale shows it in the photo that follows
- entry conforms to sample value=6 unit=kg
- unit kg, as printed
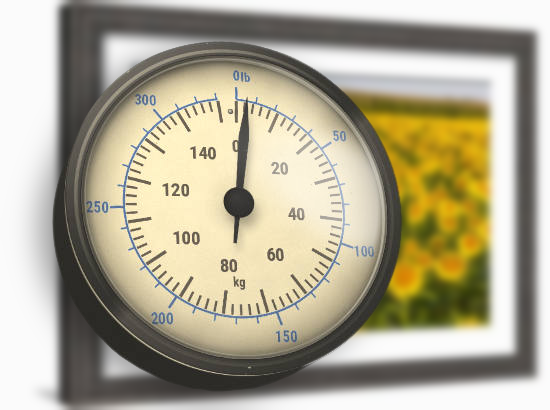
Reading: value=2 unit=kg
